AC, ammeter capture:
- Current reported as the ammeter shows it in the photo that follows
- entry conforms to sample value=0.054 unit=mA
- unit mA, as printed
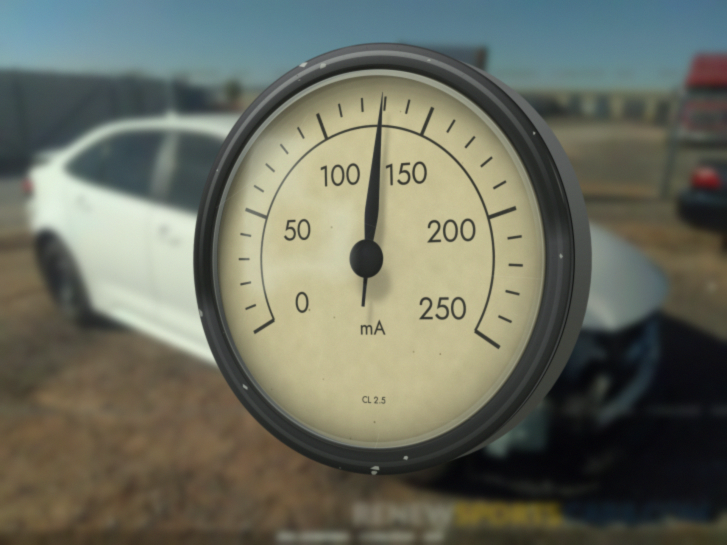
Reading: value=130 unit=mA
